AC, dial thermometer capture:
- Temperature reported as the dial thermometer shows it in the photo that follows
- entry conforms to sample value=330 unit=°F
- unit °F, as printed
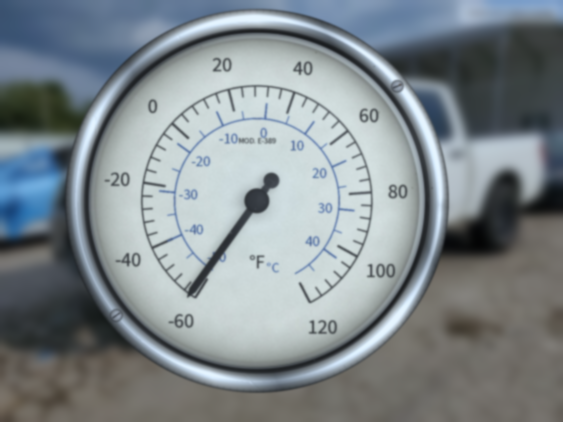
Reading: value=-58 unit=°F
